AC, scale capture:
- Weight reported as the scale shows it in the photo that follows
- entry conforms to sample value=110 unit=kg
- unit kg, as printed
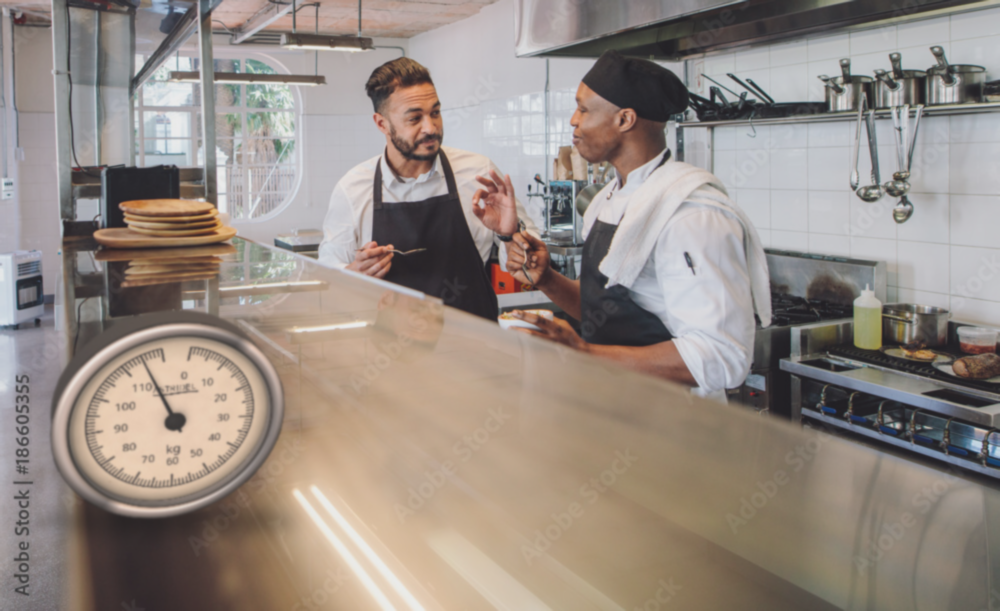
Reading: value=115 unit=kg
